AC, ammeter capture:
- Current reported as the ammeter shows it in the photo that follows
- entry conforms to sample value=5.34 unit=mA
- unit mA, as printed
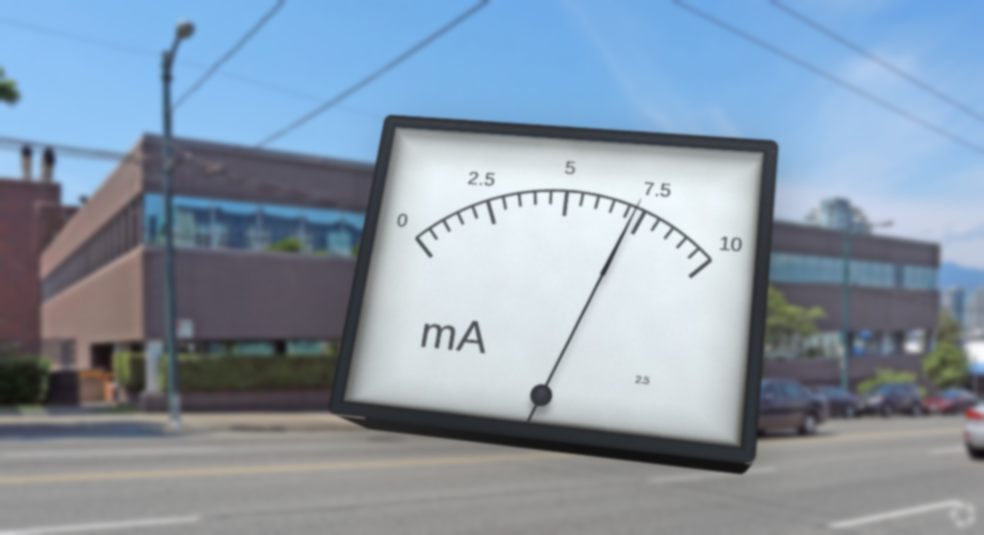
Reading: value=7.25 unit=mA
